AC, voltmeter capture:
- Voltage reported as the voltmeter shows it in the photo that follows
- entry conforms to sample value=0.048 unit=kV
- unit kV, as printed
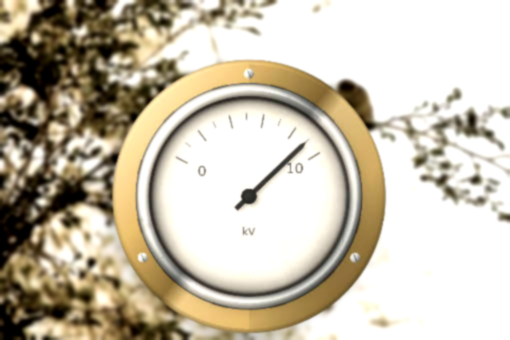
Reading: value=9 unit=kV
